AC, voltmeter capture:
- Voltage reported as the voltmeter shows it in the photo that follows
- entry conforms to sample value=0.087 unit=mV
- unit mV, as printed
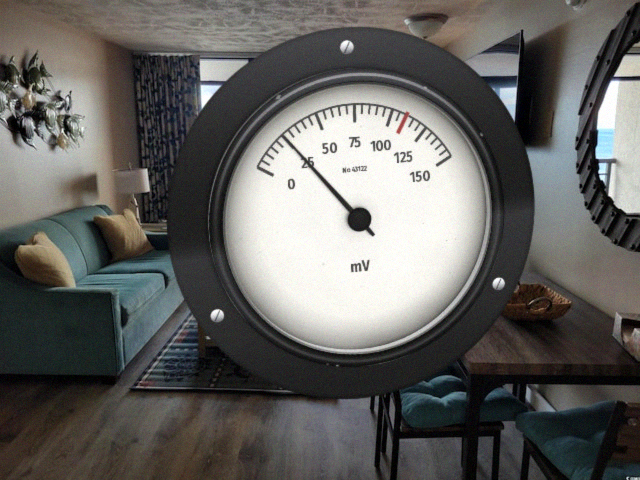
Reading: value=25 unit=mV
